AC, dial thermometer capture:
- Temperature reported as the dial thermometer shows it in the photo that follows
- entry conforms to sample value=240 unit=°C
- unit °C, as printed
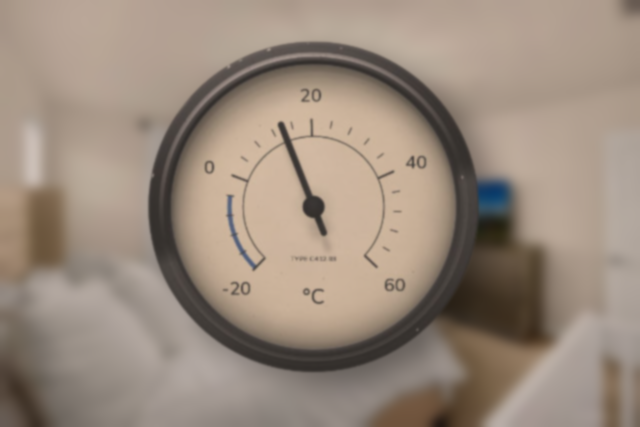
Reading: value=14 unit=°C
